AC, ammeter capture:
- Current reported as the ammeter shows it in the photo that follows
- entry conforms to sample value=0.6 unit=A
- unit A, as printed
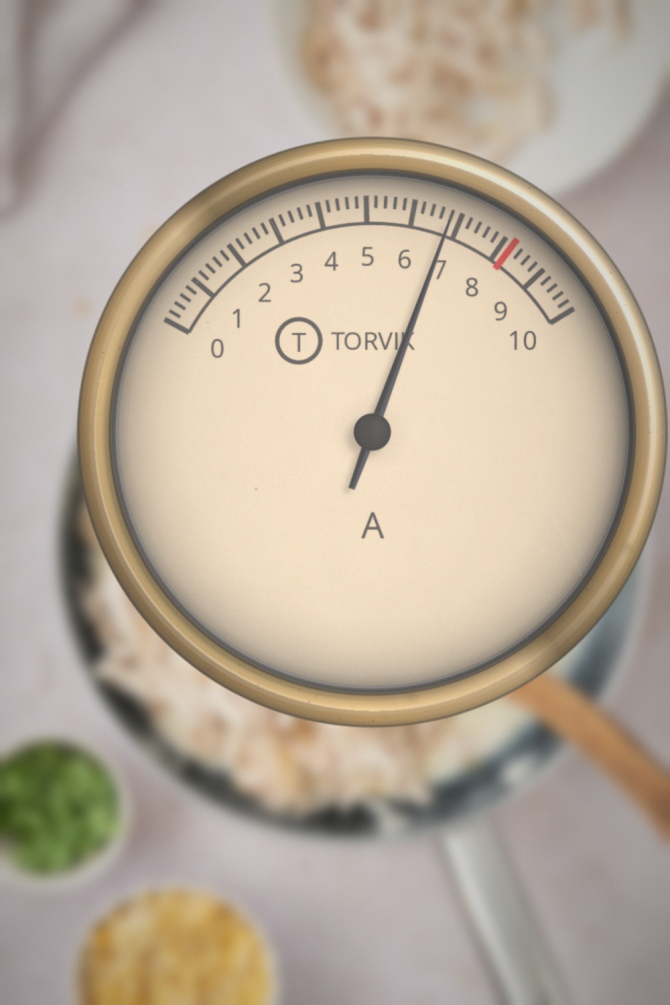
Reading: value=6.8 unit=A
